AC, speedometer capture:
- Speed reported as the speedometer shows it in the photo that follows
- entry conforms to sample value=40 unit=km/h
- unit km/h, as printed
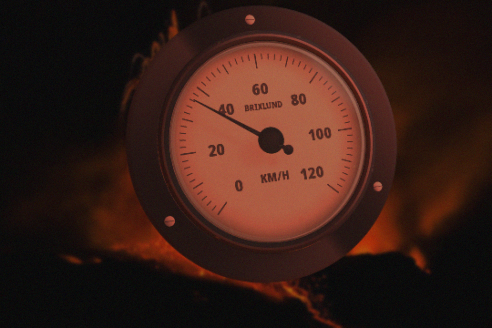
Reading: value=36 unit=km/h
